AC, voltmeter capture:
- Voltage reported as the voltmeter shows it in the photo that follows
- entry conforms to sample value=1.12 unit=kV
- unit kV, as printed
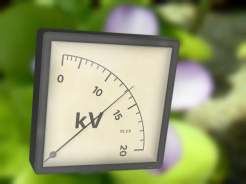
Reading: value=13 unit=kV
